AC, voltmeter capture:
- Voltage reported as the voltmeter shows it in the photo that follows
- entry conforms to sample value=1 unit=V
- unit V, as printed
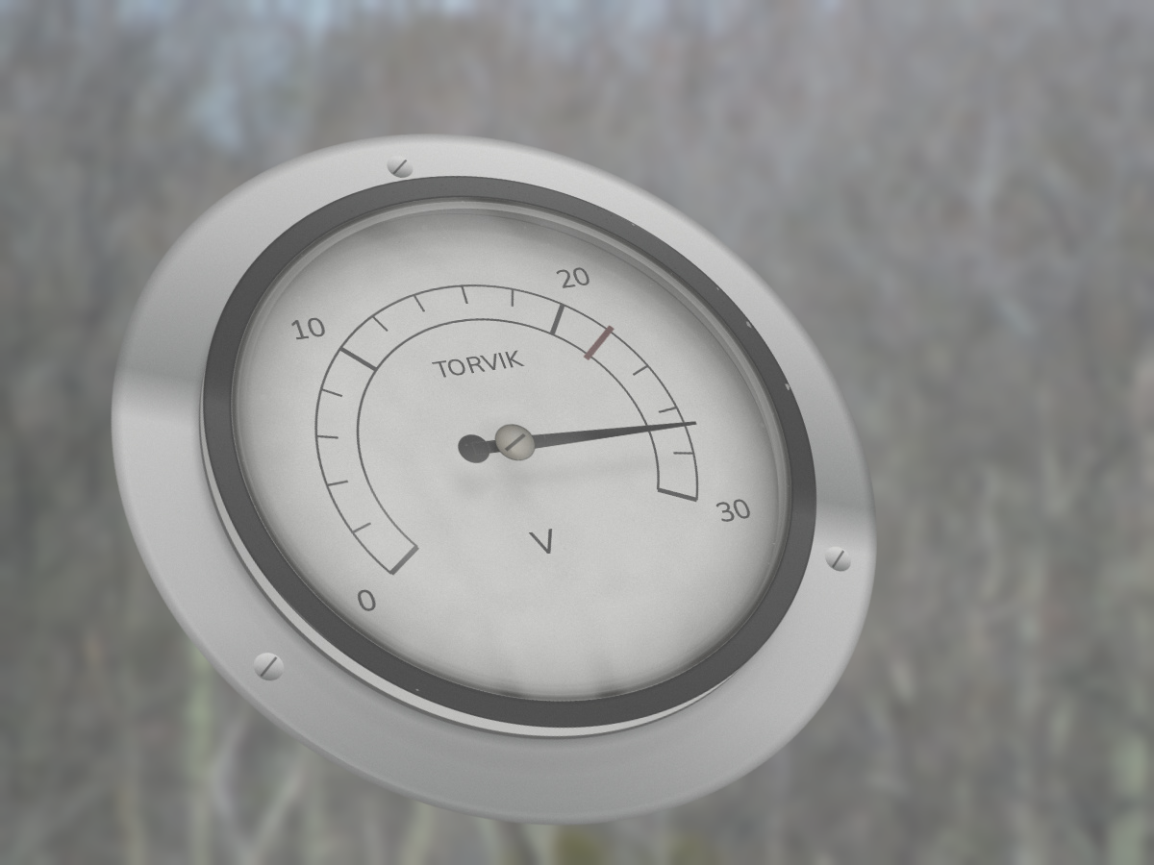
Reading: value=27 unit=V
